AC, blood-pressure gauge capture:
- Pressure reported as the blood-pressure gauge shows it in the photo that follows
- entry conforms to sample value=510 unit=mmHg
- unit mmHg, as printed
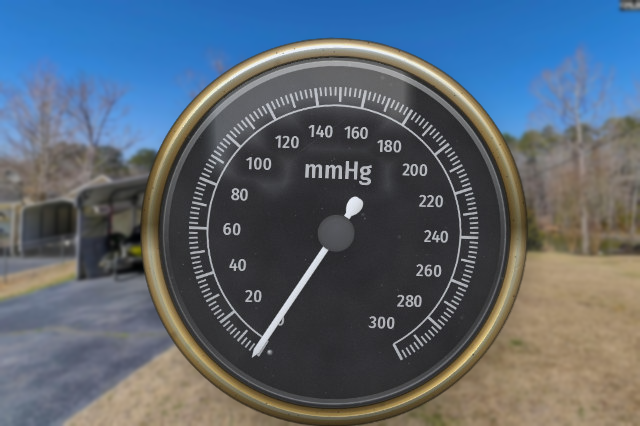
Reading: value=2 unit=mmHg
